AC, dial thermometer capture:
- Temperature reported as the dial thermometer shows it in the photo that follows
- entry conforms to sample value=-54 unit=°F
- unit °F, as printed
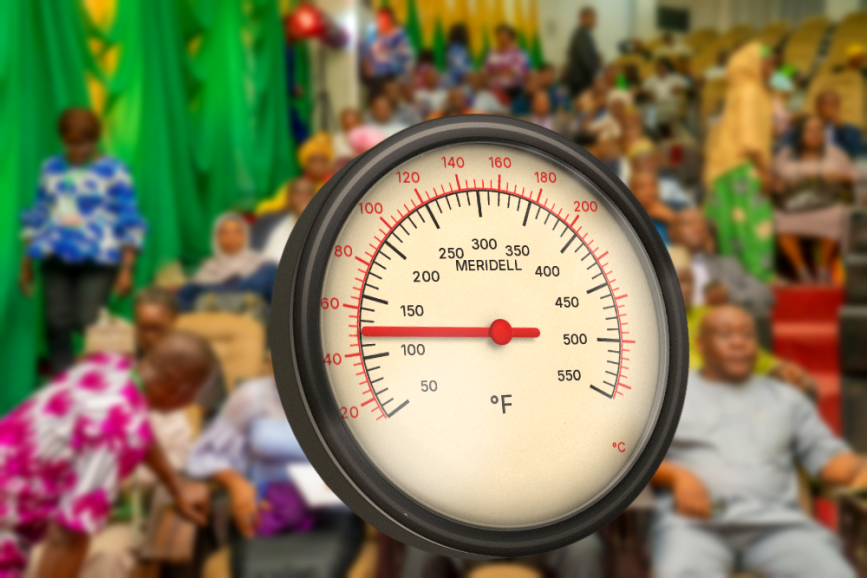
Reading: value=120 unit=°F
